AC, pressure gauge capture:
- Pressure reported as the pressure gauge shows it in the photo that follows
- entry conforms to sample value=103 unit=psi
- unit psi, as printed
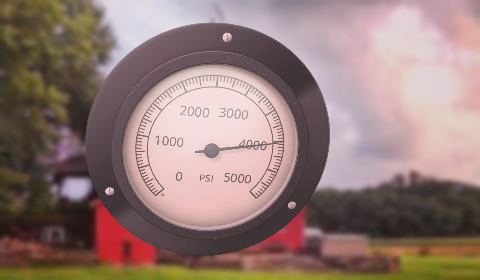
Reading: value=4000 unit=psi
